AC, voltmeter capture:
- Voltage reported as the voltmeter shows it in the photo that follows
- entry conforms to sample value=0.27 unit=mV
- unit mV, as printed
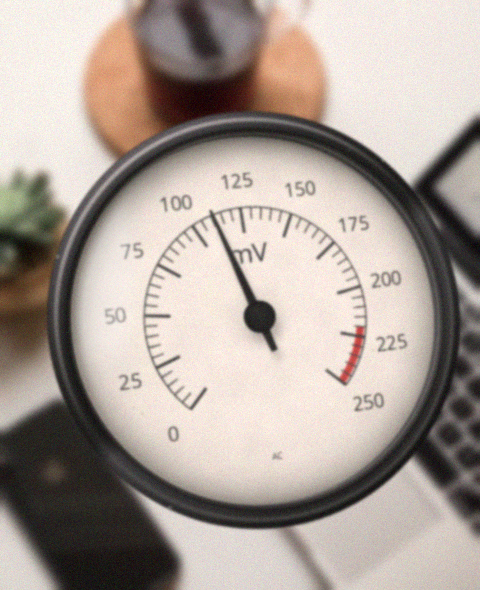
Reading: value=110 unit=mV
